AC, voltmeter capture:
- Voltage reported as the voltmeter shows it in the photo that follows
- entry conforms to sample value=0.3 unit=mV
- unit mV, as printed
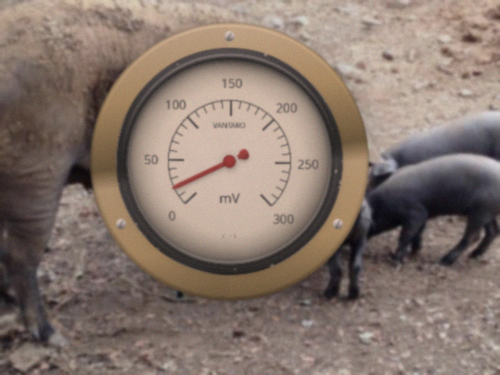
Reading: value=20 unit=mV
